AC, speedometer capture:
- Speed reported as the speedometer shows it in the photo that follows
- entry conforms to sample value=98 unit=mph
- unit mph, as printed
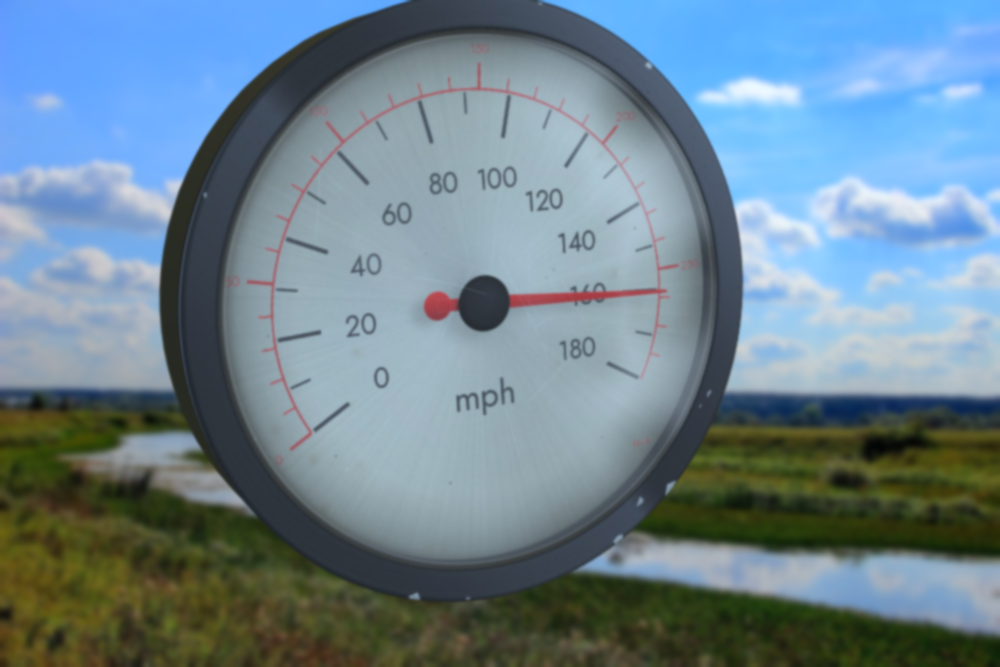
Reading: value=160 unit=mph
